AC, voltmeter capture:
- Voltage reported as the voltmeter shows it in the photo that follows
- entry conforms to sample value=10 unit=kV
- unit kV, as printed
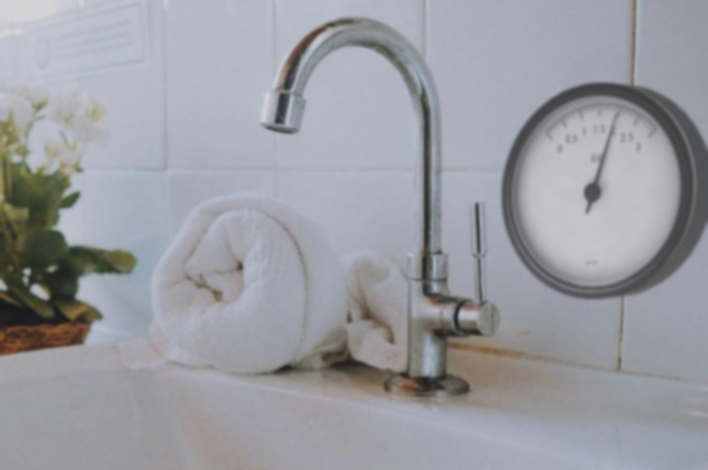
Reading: value=2 unit=kV
